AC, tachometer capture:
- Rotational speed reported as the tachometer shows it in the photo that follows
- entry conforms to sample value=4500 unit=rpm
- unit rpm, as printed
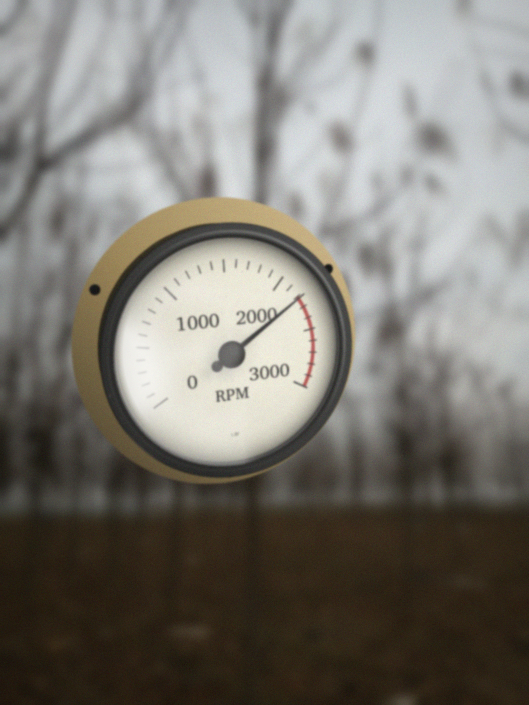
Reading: value=2200 unit=rpm
